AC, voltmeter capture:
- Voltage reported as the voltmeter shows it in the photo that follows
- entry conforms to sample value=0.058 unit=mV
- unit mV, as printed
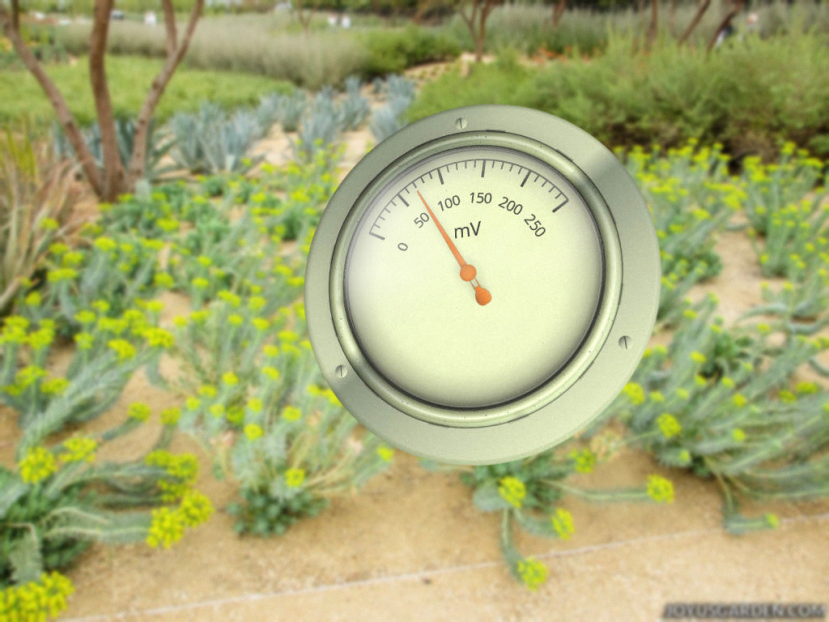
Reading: value=70 unit=mV
